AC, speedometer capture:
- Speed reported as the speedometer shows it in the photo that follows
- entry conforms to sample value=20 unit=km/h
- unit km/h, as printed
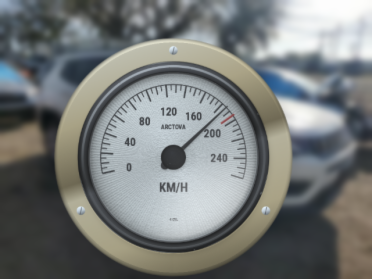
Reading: value=185 unit=km/h
